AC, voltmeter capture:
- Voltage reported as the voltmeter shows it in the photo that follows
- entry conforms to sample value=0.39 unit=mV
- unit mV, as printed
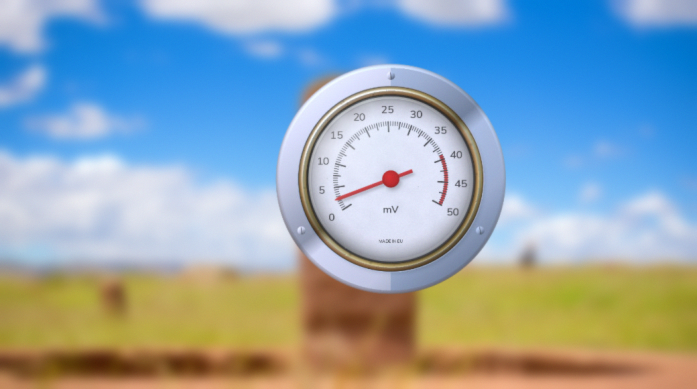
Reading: value=2.5 unit=mV
